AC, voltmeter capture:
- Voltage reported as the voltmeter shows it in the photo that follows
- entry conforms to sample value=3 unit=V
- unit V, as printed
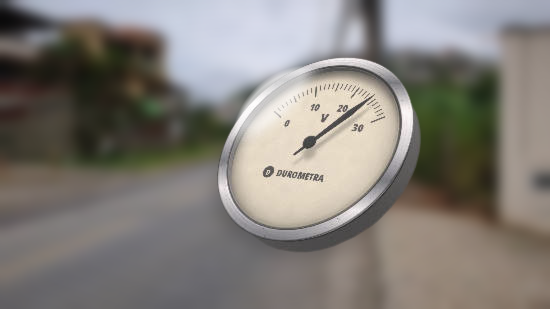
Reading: value=25 unit=V
